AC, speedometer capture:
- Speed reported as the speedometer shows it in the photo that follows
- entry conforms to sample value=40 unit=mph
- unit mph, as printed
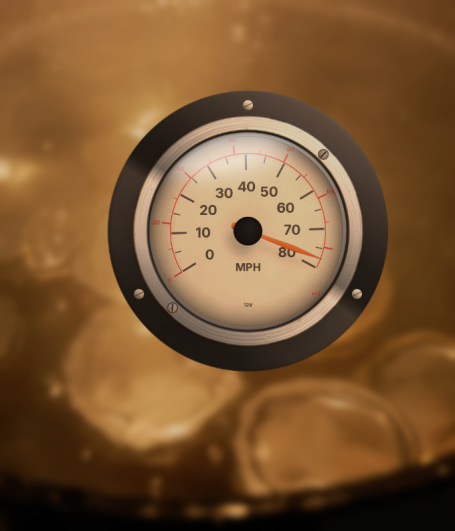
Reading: value=77.5 unit=mph
